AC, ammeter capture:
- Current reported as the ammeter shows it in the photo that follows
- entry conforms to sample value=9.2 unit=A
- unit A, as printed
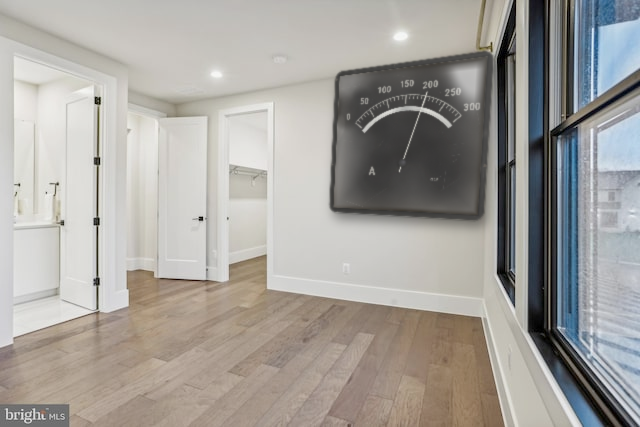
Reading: value=200 unit=A
